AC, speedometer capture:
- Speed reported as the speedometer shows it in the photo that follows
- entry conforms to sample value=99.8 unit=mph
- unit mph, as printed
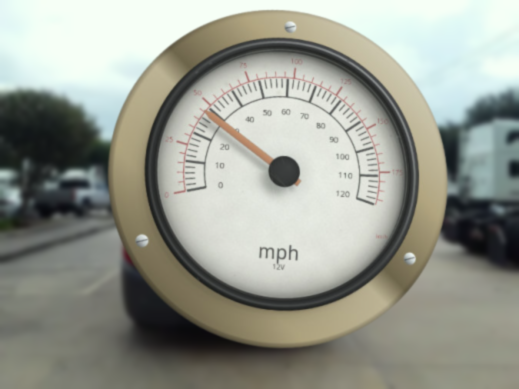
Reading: value=28 unit=mph
